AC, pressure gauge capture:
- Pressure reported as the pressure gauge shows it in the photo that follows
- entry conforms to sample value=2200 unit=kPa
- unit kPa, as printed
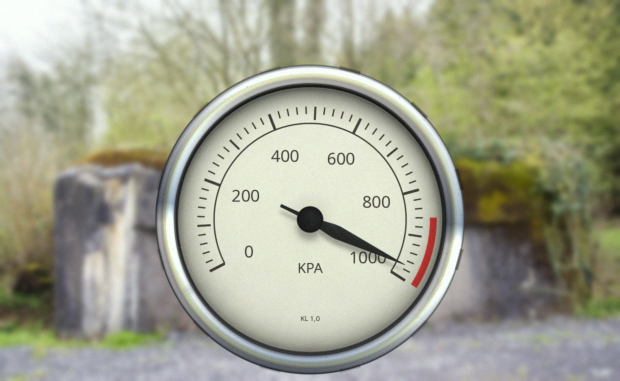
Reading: value=970 unit=kPa
